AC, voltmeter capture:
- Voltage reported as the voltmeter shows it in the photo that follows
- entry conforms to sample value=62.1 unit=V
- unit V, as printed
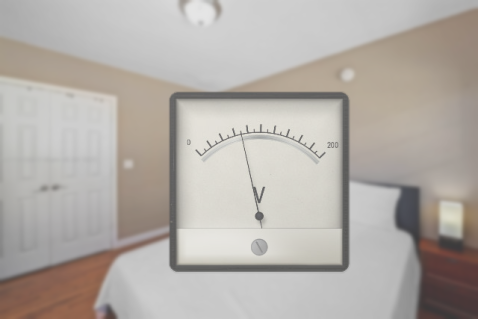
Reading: value=70 unit=V
